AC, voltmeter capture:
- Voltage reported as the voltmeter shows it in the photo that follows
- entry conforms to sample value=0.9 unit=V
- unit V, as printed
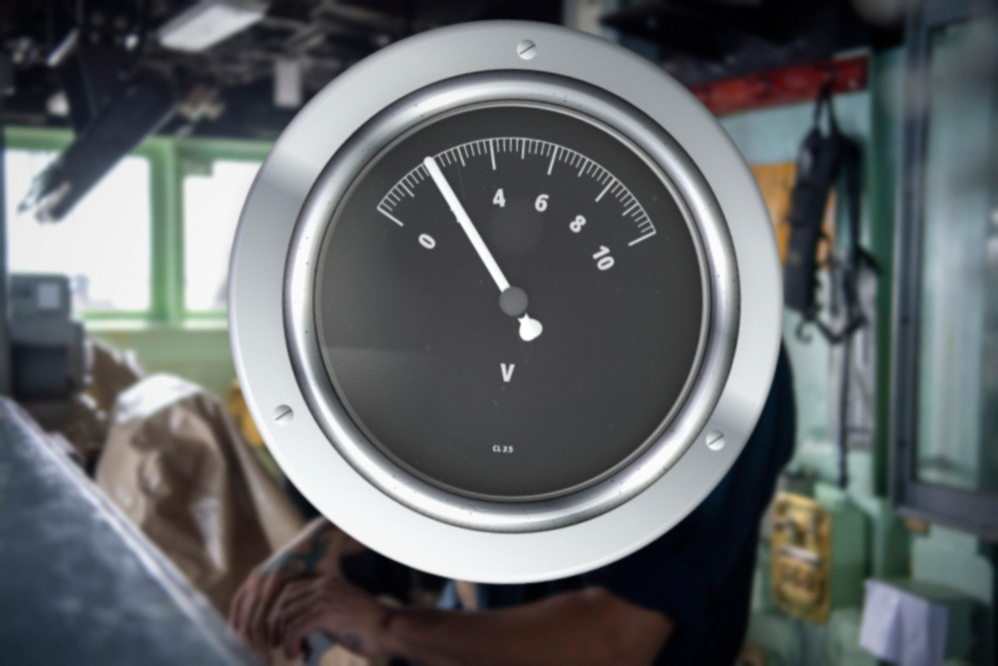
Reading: value=2 unit=V
